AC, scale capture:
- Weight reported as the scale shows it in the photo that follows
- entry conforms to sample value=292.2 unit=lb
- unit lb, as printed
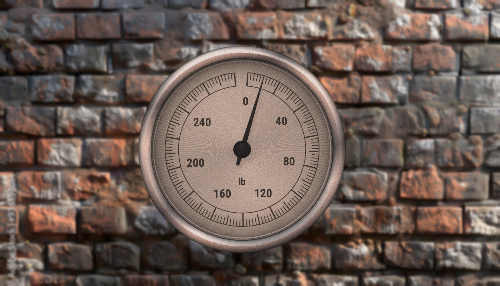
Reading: value=10 unit=lb
